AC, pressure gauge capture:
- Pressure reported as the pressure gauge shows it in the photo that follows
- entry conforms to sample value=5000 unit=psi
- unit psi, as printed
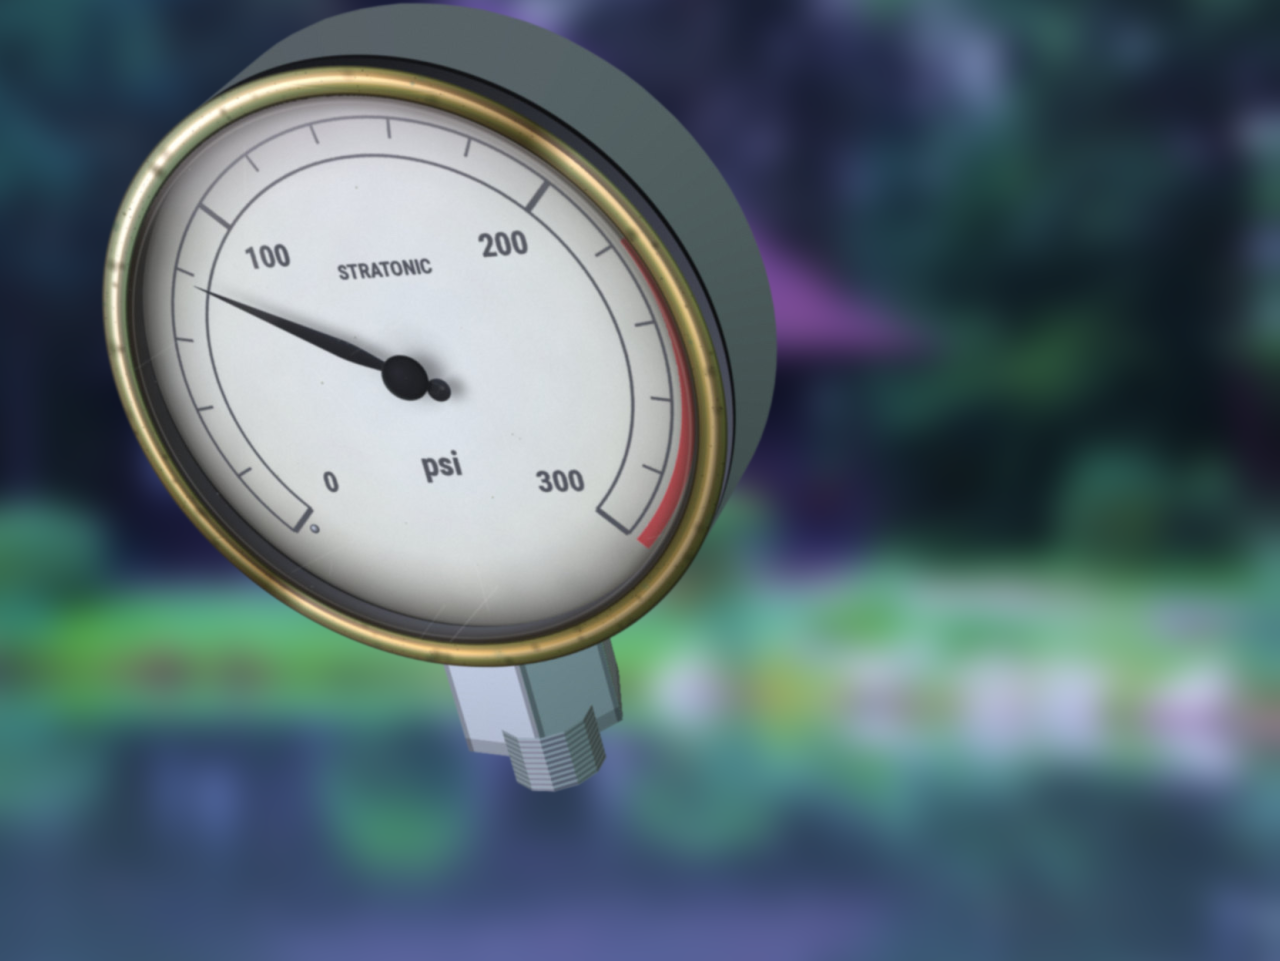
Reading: value=80 unit=psi
